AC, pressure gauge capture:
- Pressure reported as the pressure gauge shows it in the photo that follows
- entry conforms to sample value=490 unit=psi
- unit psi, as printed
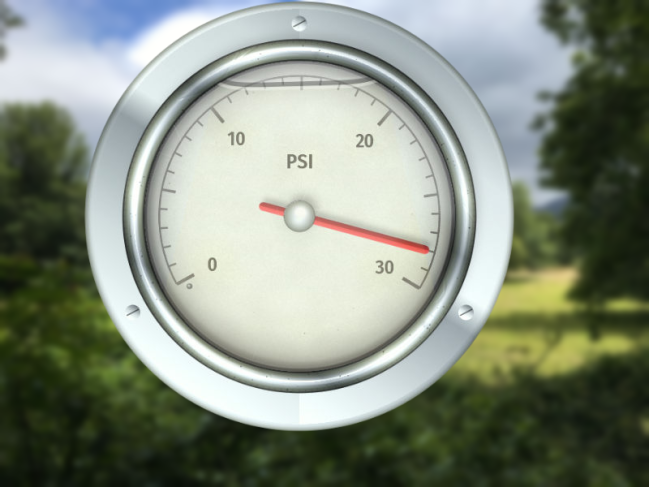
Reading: value=28 unit=psi
